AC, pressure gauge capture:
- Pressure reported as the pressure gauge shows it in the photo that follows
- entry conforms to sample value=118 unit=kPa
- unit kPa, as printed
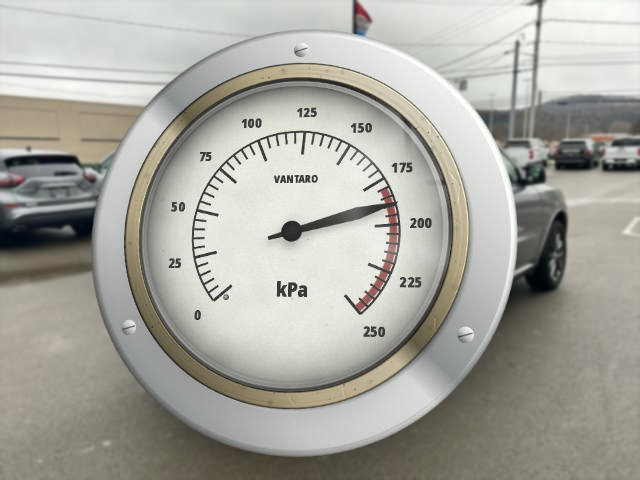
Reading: value=190 unit=kPa
